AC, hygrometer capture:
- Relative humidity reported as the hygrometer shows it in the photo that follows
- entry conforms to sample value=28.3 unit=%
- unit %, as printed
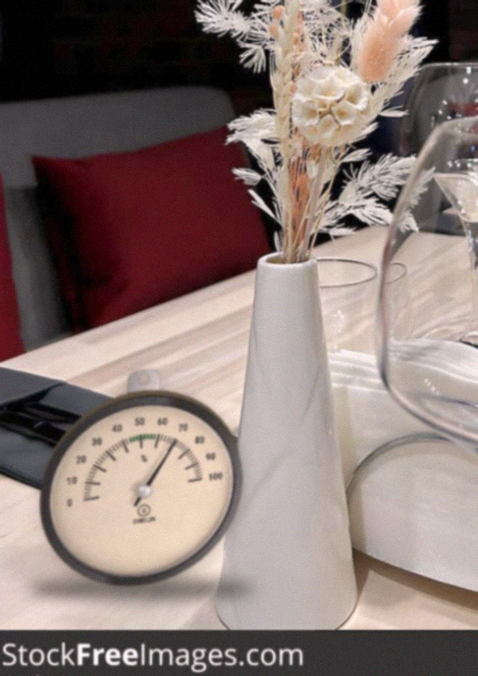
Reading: value=70 unit=%
